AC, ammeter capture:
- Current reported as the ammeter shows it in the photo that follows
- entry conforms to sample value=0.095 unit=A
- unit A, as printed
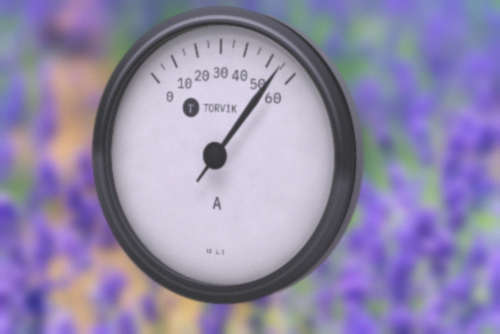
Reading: value=55 unit=A
